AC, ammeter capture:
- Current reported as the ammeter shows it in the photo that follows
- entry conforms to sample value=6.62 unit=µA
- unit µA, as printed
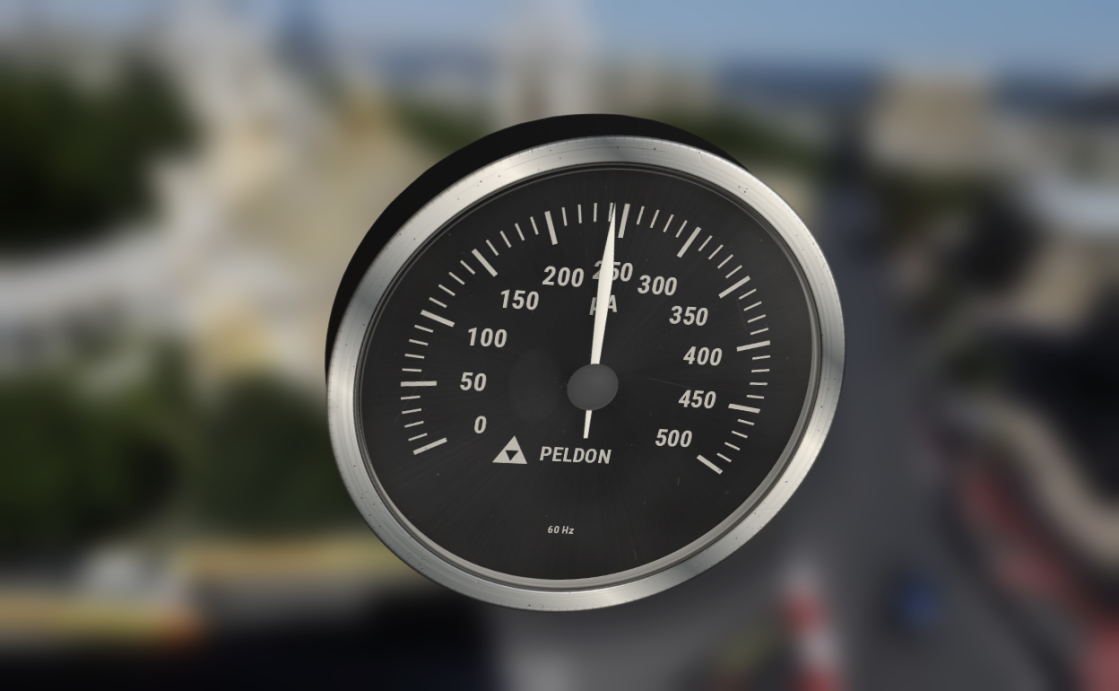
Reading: value=240 unit=µA
